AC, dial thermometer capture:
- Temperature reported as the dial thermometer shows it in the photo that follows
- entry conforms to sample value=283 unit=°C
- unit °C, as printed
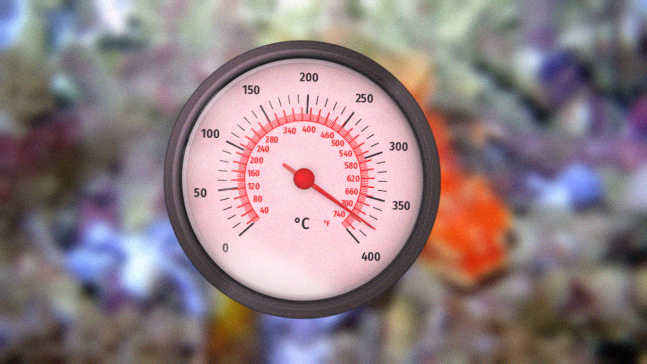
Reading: value=380 unit=°C
